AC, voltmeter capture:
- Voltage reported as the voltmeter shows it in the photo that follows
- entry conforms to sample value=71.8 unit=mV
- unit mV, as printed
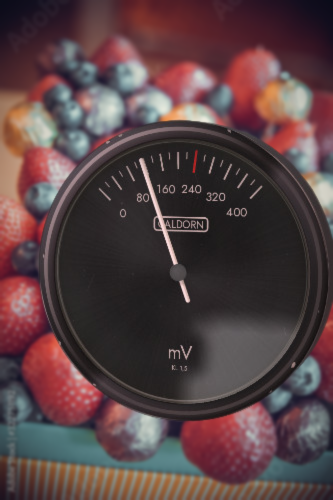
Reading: value=120 unit=mV
